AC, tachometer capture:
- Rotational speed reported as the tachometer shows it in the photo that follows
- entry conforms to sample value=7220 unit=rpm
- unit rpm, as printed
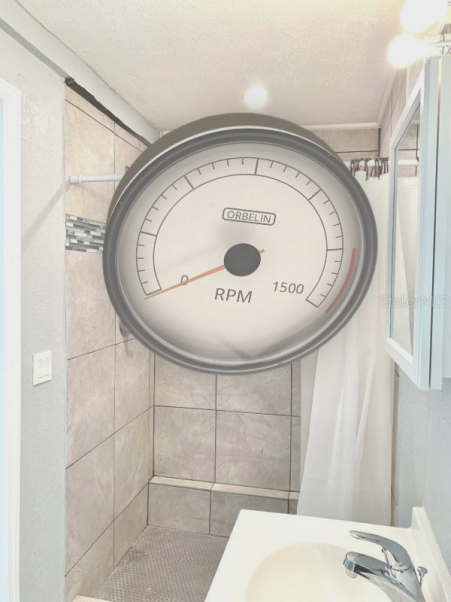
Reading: value=0 unit=rpm
